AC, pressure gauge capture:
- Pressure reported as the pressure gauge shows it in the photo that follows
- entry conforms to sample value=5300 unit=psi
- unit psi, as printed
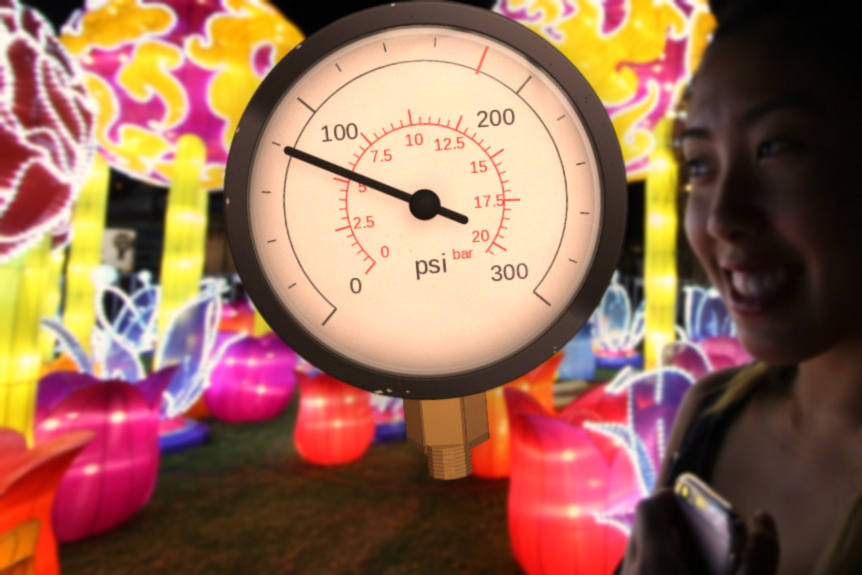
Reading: value=80 unit=psi
